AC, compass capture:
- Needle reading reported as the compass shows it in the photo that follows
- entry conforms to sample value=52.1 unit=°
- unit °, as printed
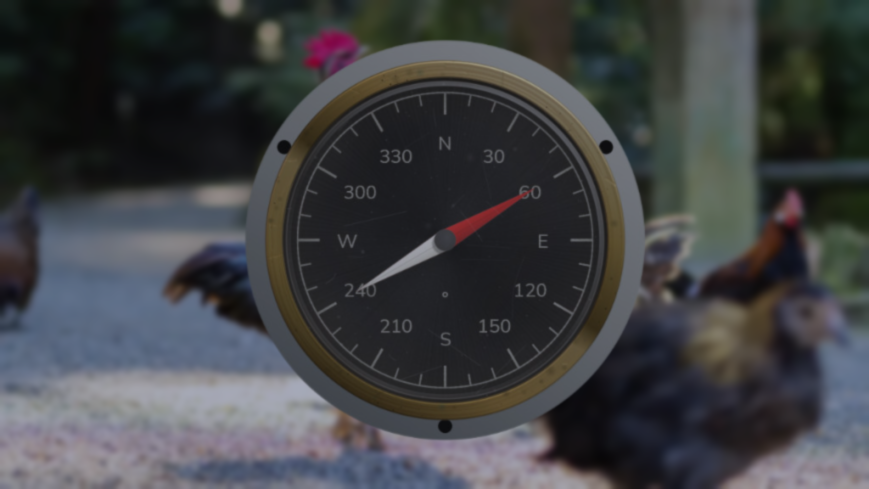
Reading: value=60 unit=°
